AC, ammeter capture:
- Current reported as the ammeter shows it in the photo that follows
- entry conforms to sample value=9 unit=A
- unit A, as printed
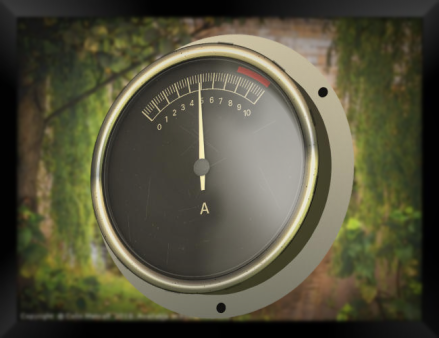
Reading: value=5 unit=A
